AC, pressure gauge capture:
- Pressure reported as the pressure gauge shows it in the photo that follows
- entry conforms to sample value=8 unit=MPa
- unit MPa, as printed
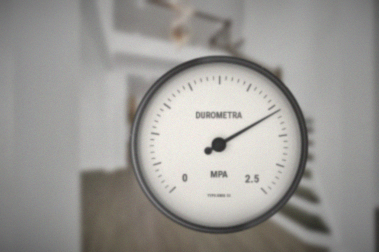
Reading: value=1.8 unit=MPa
